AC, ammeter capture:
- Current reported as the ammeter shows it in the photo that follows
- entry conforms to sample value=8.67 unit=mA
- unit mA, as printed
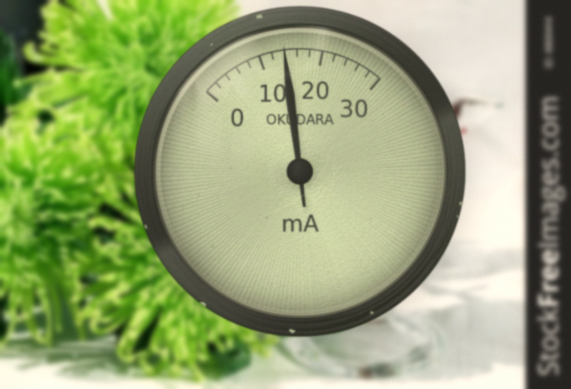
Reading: value=14 unit=mA
